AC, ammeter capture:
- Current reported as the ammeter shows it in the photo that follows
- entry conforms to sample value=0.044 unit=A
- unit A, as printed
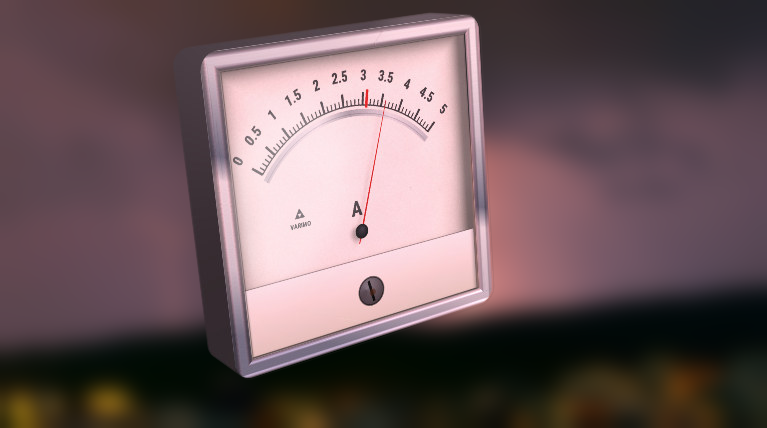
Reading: value=3.5 unit=A
